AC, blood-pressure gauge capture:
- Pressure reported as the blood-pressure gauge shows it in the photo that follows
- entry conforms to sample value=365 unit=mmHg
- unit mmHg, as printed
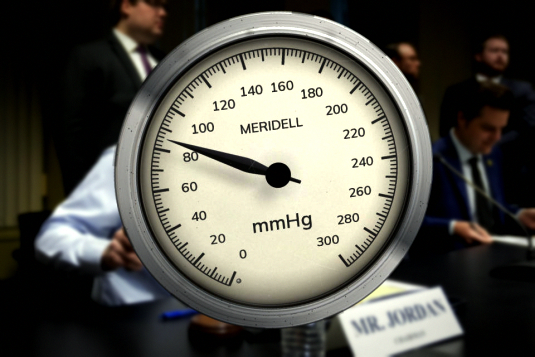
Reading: value=86 unit=mmHg
